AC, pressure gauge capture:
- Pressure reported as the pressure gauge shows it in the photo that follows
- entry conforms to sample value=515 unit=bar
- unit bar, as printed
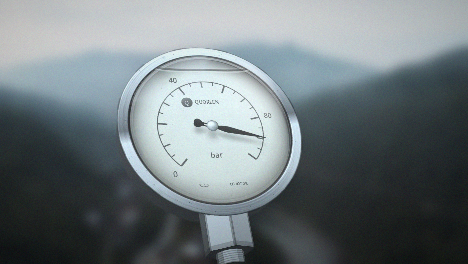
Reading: value=90 unit=bar
